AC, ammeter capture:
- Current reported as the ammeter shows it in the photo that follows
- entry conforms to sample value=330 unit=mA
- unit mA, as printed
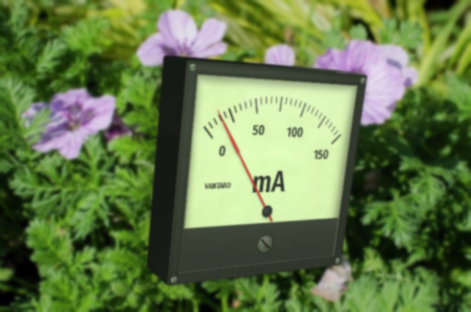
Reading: value=15 unit=mA
